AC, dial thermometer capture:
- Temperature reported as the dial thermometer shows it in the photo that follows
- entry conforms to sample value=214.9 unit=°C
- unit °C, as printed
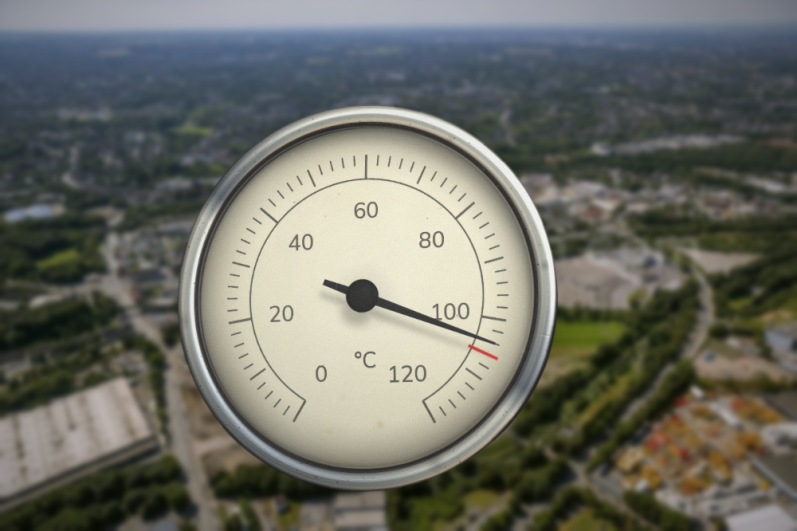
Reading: value=104 unit=°C
